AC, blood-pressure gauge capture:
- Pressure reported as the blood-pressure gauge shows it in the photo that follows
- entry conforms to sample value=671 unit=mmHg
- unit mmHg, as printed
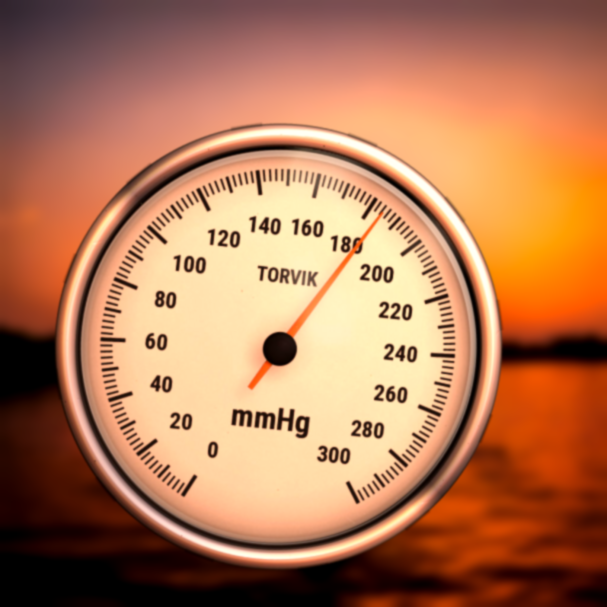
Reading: value=184 unit=mmHg
